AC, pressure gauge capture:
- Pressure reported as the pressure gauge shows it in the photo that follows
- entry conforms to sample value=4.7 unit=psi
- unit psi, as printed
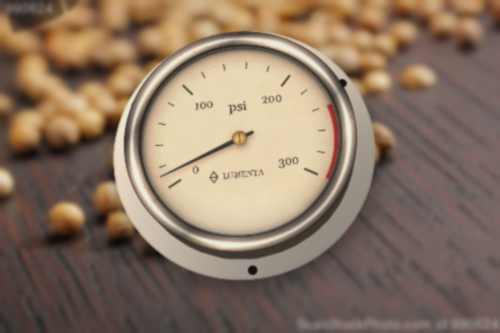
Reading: value=10 unit=psi
